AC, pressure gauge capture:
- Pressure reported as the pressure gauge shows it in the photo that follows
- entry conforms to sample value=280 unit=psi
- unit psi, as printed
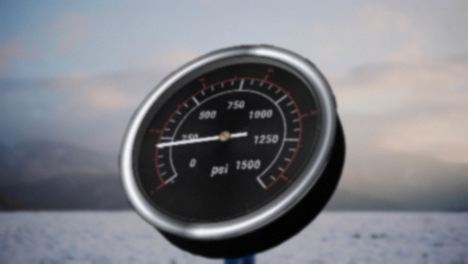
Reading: value=200 unit=psi
